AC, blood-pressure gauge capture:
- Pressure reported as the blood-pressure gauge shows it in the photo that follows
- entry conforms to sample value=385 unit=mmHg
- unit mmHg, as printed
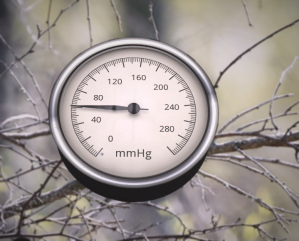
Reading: value=60 unit=mmHg
